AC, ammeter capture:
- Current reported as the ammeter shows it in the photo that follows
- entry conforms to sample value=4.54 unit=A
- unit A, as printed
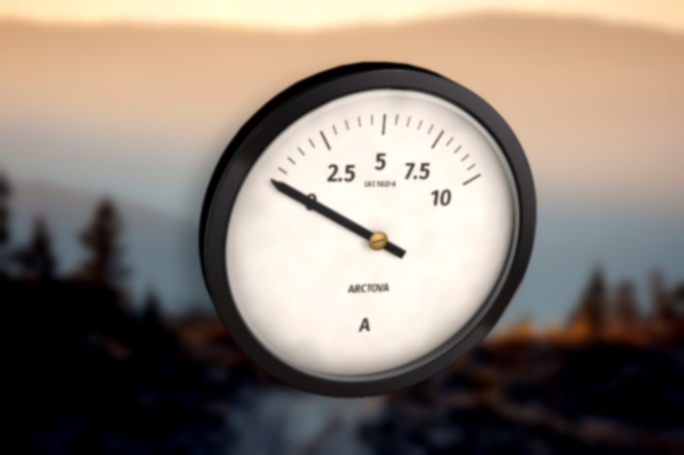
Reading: value=0 unit=A
